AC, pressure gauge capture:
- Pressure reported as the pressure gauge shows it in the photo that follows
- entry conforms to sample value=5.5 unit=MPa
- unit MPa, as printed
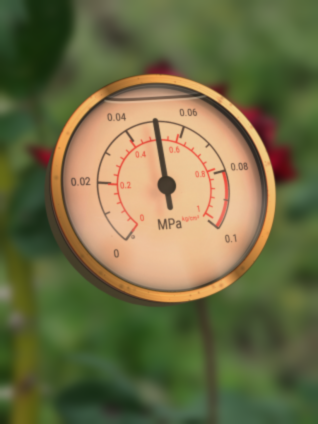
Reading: value=0.05 unit=MPa
